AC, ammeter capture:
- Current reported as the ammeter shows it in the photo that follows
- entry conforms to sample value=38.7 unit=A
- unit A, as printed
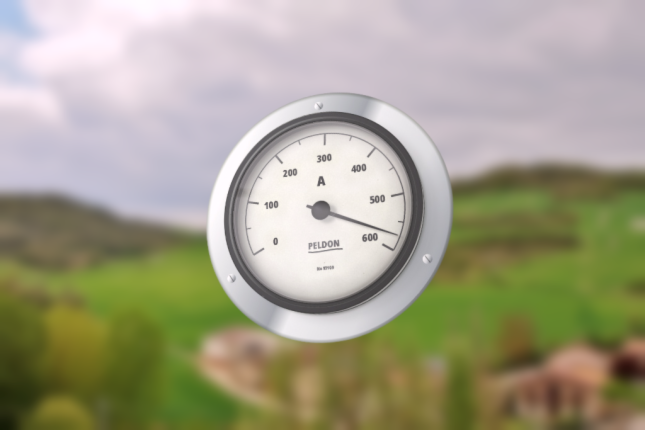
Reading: value=575 unit=A
